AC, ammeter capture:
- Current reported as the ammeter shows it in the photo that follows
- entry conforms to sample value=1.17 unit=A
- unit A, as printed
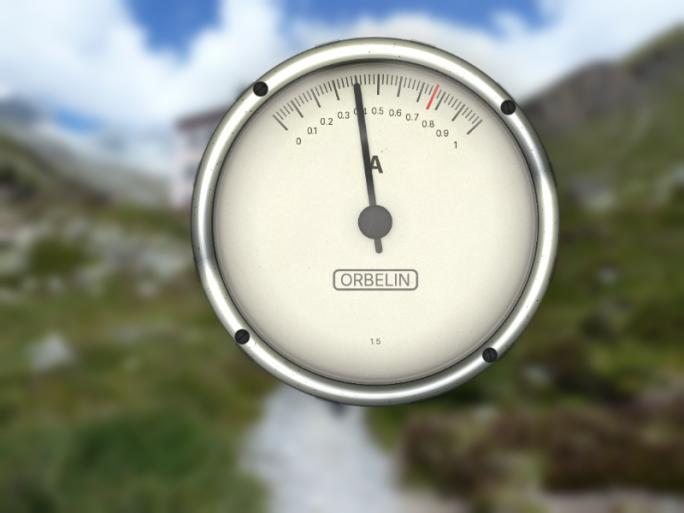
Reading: value=0.4 unit=A
